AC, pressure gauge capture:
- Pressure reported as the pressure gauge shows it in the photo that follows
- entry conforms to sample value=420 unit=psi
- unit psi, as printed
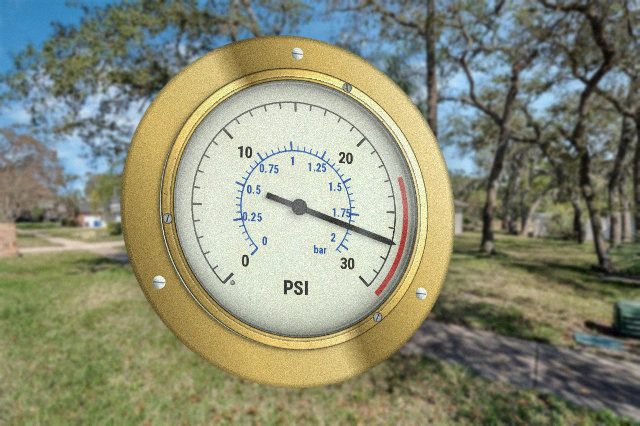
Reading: value=27 unit=psi
